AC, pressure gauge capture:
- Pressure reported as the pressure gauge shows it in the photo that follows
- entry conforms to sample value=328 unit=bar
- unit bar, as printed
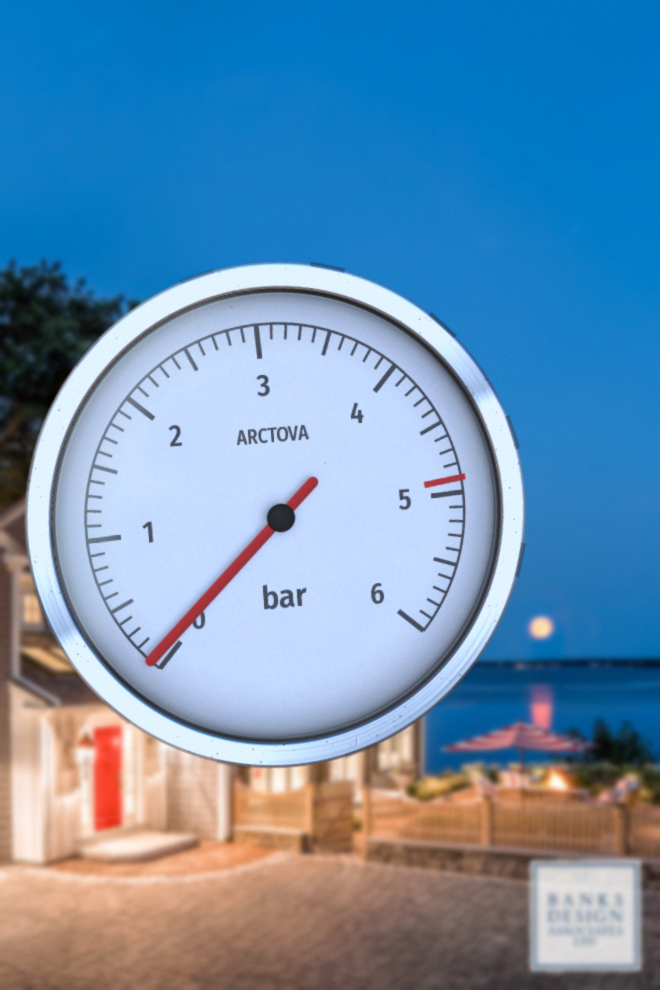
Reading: value=0.1 unit=bar
